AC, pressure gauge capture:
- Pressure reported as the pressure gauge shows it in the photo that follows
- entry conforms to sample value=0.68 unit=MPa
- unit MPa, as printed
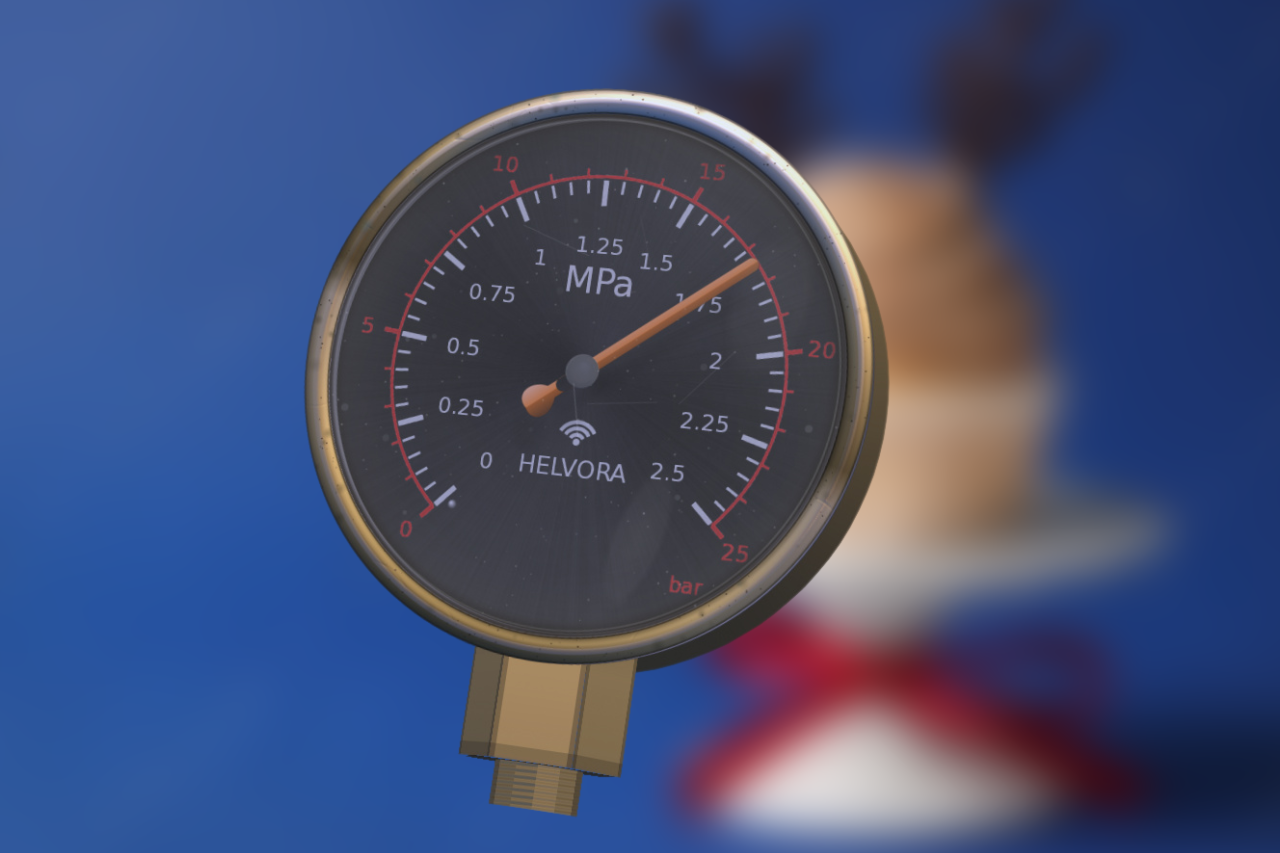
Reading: value=1.75 unit=MPa
